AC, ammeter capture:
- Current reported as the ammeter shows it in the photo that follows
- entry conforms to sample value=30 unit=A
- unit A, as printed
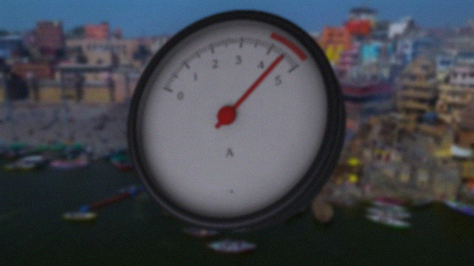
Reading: value=4.5 unit=A
